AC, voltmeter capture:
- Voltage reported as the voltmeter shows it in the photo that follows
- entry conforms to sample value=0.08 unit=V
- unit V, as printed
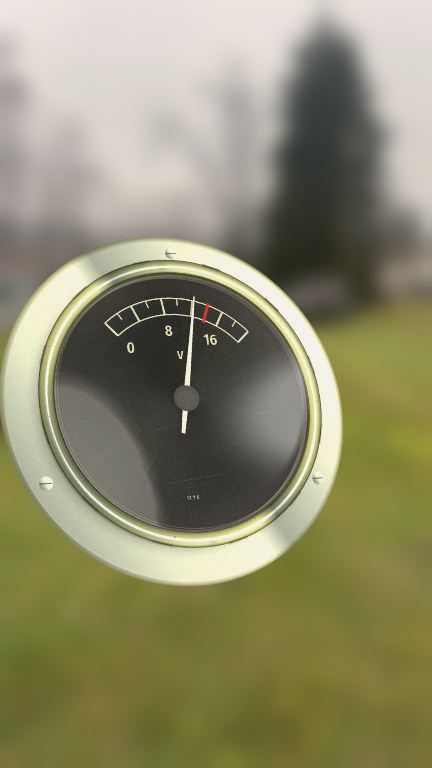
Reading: value=12 unit=V
